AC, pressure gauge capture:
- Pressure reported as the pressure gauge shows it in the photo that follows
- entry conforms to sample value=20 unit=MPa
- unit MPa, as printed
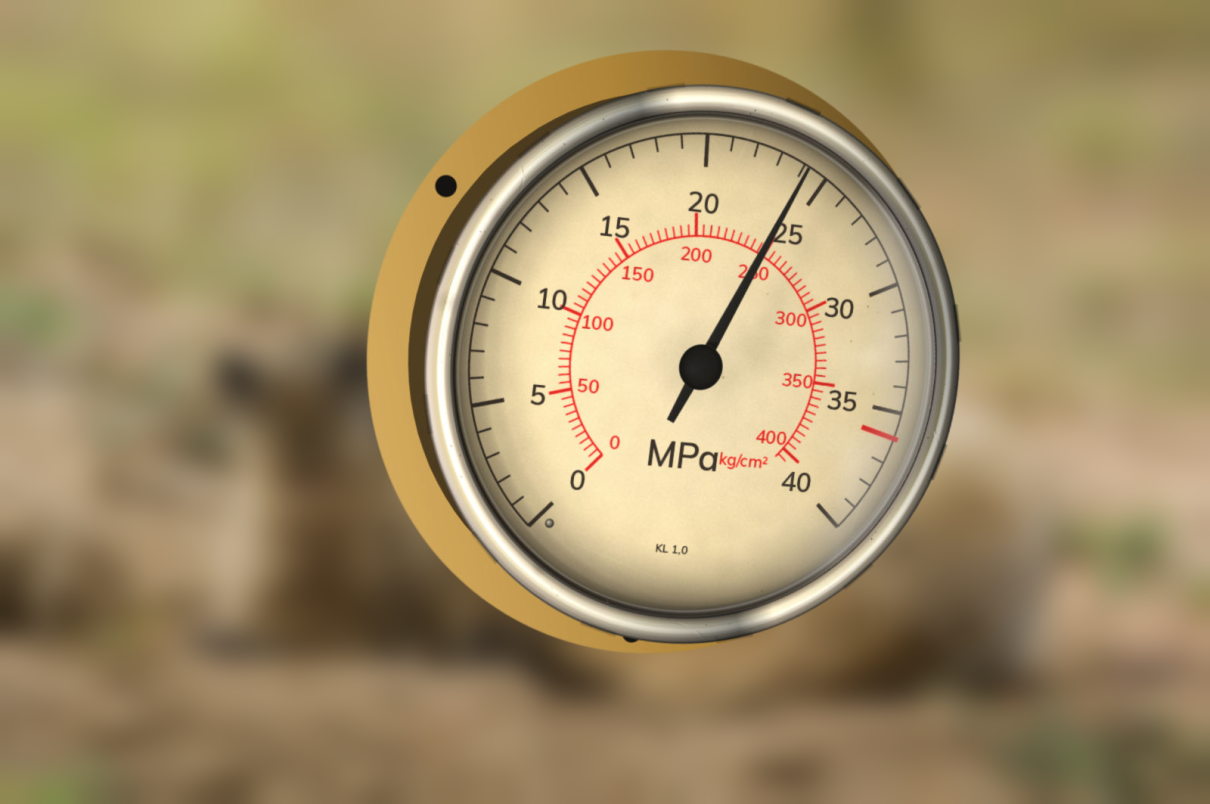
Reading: value=24 unit=MPa
